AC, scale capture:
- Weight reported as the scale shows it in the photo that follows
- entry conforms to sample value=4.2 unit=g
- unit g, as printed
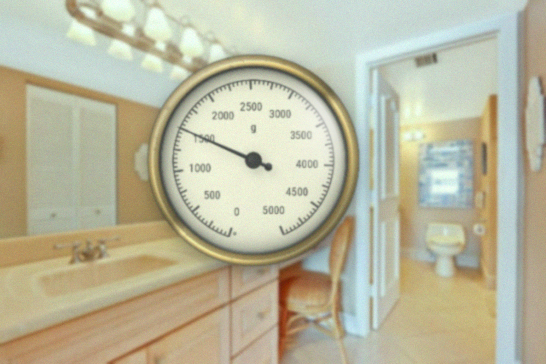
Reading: value=1500 unit=g
